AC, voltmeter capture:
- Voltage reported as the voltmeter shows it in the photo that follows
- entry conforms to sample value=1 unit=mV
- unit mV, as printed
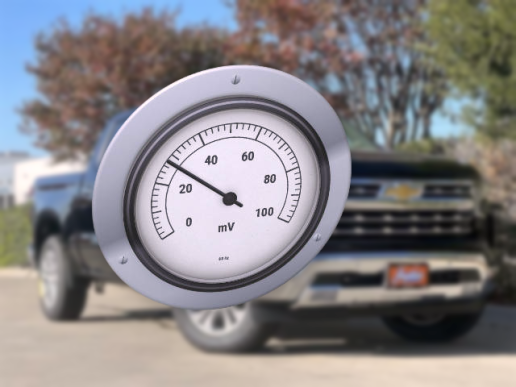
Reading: value=28 unit=mV
